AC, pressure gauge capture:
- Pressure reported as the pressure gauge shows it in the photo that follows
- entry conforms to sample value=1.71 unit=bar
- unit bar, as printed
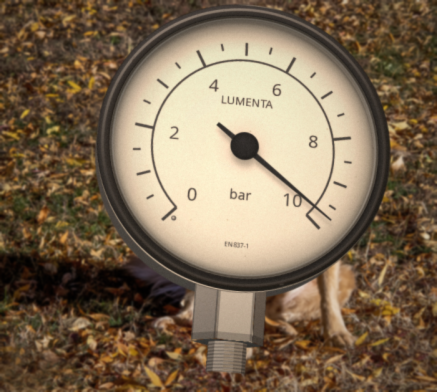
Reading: value=9.75 unit=bar
